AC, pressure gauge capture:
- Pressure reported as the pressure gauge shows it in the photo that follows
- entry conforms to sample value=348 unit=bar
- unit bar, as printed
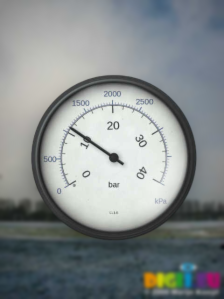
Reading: value=11 unit=bar
